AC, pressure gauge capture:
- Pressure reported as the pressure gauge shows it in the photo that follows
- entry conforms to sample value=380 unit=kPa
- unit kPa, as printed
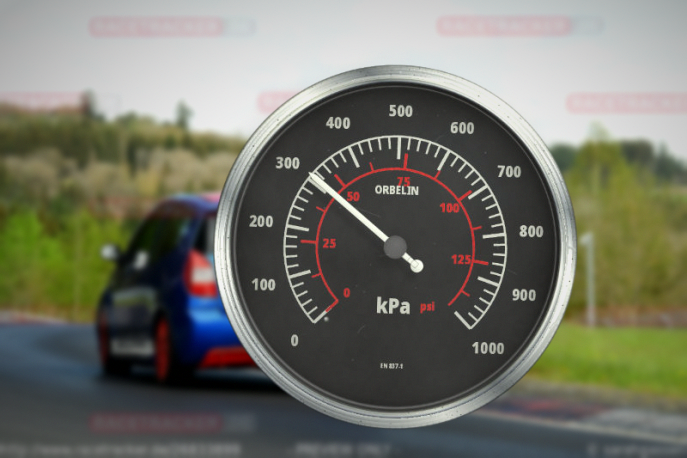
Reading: value=310 unit=kPa
